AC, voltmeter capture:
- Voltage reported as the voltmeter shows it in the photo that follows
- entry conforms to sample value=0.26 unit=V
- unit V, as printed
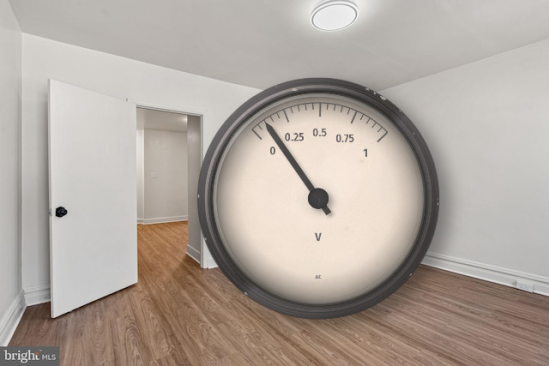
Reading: value=0.1 unit=V
